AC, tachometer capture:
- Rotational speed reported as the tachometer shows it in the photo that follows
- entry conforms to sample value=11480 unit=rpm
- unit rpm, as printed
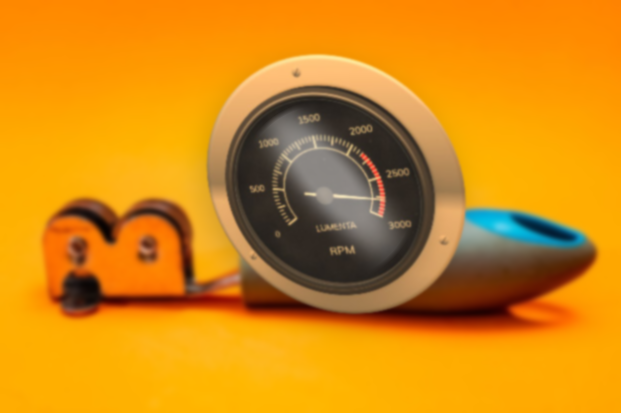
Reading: value=2750 unit=rpm
